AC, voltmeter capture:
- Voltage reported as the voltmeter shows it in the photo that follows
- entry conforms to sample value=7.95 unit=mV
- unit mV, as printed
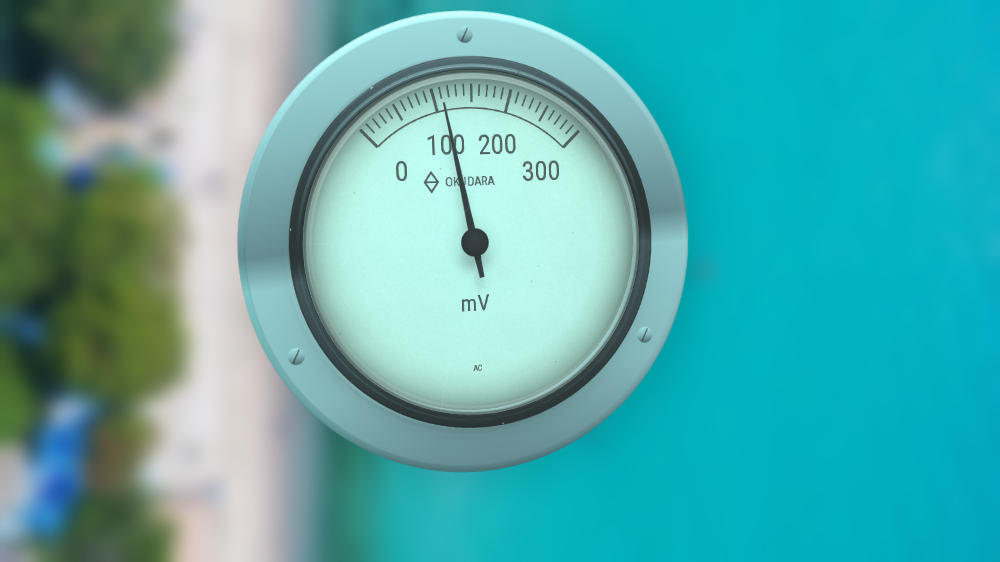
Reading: value=110 unit=mV
